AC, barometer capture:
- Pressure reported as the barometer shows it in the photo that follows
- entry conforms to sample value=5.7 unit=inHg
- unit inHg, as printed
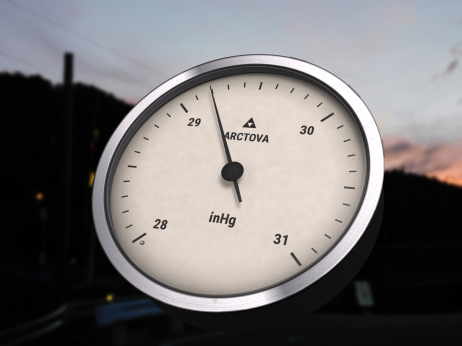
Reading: value=29.2 unit=inHg
